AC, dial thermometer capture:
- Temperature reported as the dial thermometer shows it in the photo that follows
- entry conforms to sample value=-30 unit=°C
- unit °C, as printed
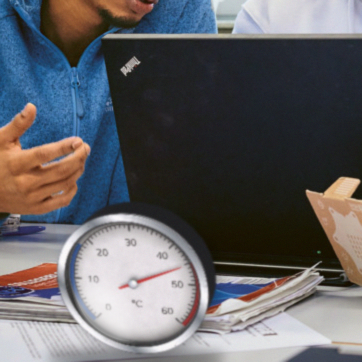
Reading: value=45 unit=°C
